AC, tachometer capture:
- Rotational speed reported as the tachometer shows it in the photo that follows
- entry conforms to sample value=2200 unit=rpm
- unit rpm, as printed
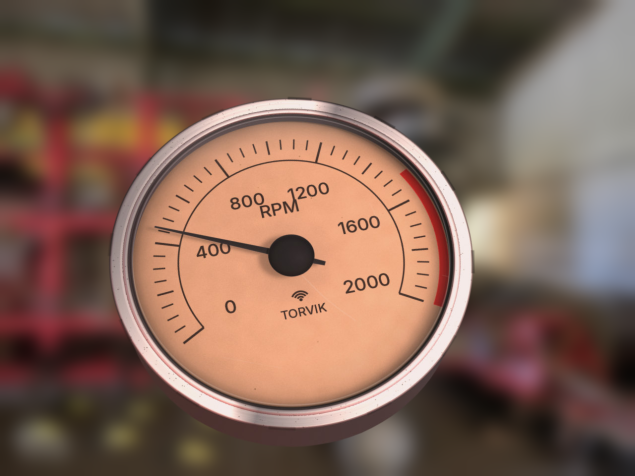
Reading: value=450 unit=rpm
